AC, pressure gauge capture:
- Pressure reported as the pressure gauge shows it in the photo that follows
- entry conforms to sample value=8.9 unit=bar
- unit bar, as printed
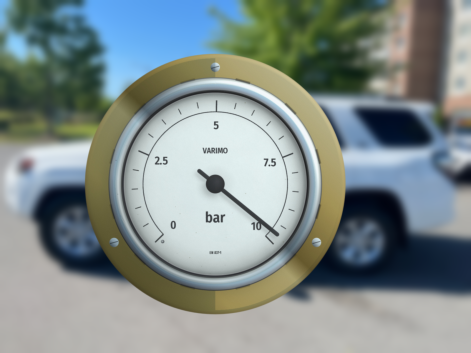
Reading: value=9.75 unit=bar
